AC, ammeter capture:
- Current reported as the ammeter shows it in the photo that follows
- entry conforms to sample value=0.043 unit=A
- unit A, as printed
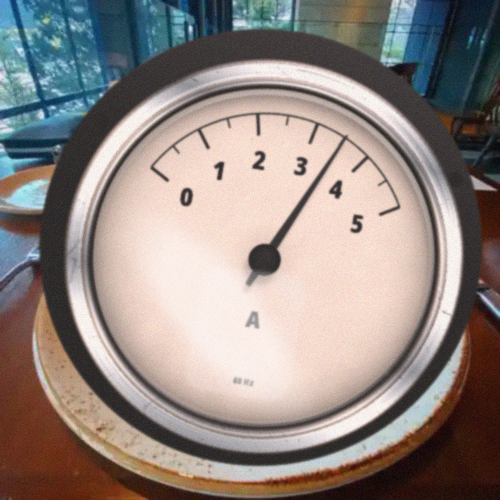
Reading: value=3.5 unit=A
